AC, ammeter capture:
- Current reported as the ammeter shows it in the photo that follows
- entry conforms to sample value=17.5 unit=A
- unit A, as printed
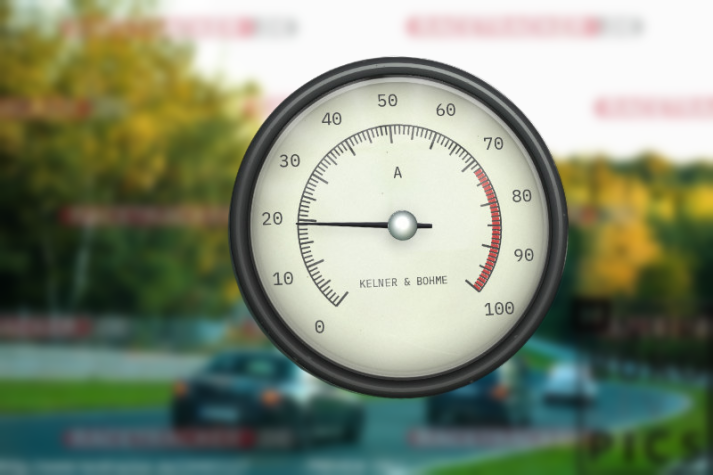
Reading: value=19 unit=A
